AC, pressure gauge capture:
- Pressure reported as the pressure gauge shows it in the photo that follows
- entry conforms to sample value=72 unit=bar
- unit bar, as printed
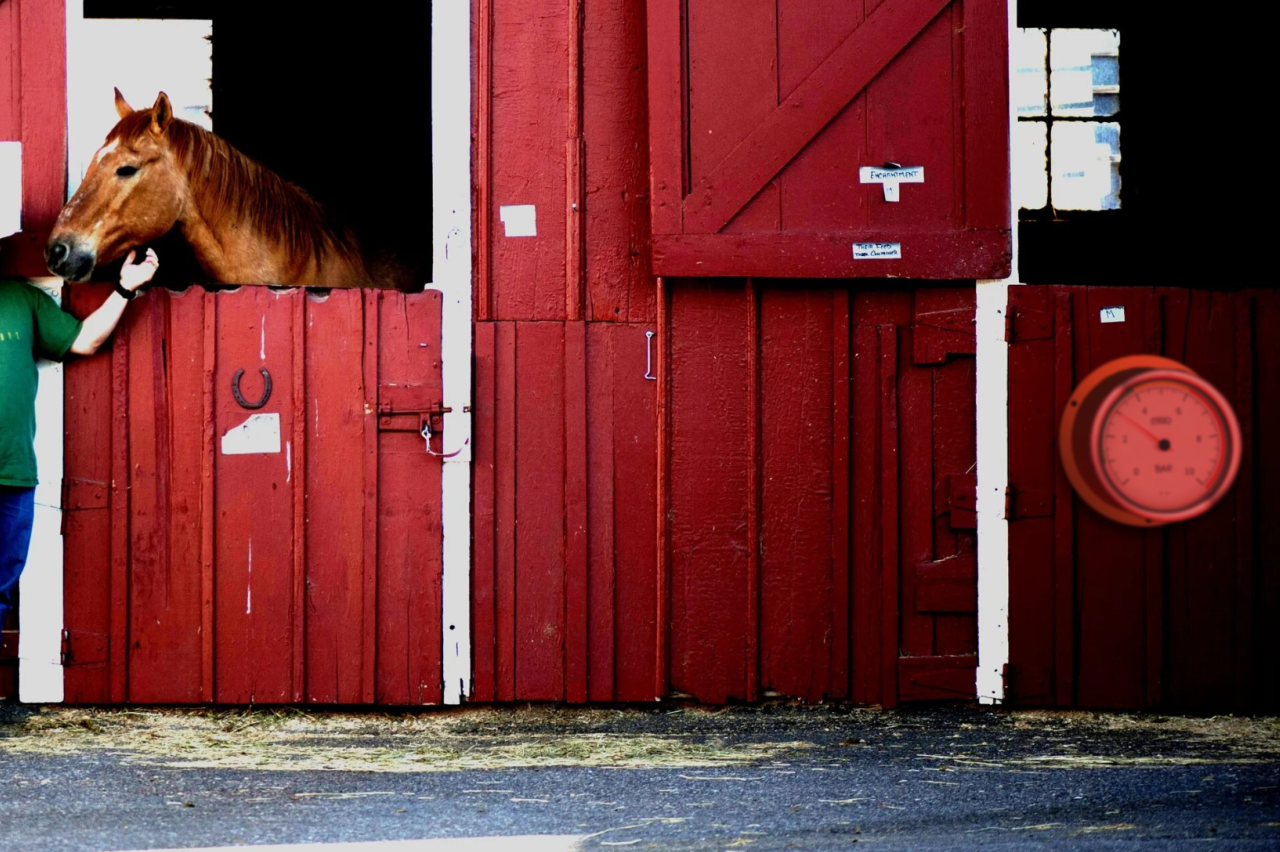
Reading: value=3 unit=bar
